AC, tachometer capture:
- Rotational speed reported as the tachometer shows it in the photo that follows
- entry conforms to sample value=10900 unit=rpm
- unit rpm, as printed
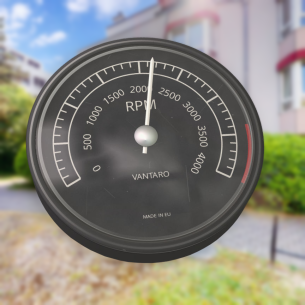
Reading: value=2150 unit=rpm
